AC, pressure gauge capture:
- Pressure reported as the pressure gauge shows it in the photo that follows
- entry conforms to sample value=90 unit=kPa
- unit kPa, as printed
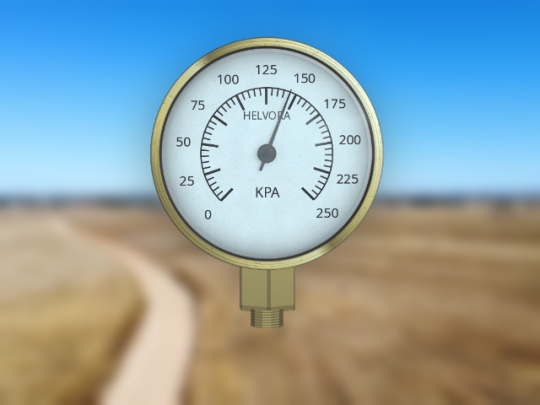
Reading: value=145 unit=kPa
